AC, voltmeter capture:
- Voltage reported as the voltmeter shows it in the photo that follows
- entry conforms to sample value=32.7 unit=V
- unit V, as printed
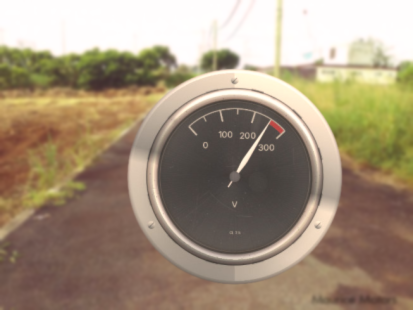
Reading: value=250 unit=V
